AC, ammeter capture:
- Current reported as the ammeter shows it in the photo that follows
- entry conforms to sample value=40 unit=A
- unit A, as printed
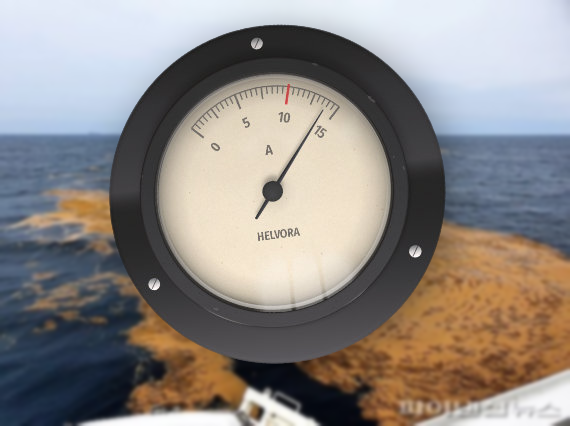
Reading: value=14 unit=A
